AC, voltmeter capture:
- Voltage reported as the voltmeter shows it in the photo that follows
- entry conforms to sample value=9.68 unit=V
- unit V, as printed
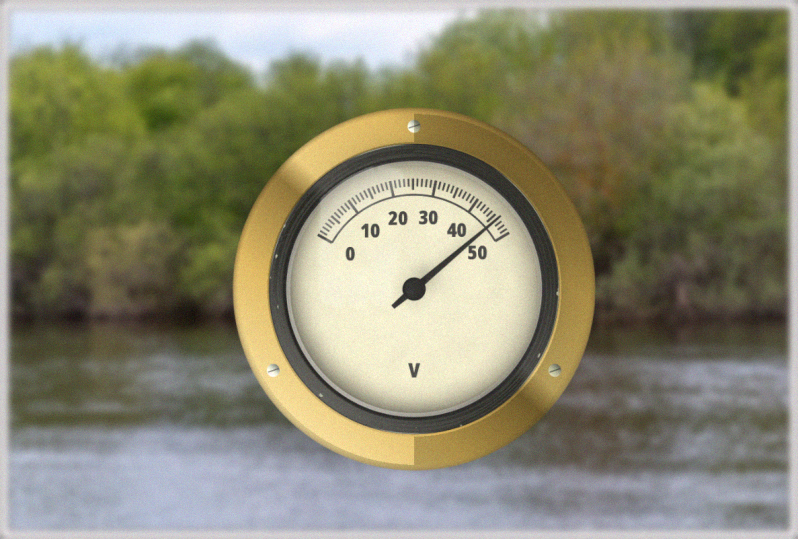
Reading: value=46 unit=V
